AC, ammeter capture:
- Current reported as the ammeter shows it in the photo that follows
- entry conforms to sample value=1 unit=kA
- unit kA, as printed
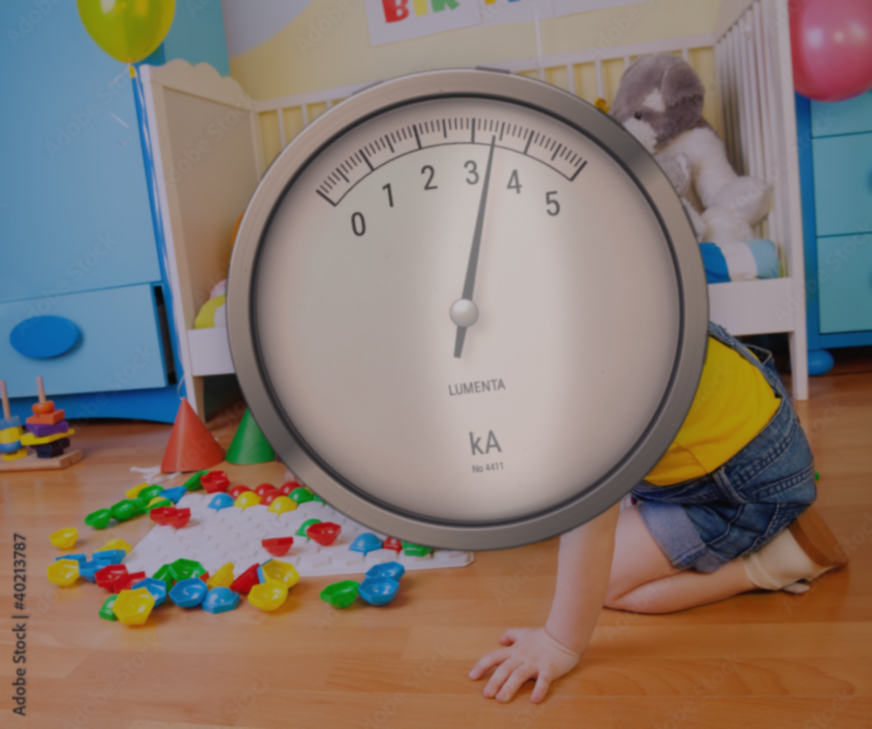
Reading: value=3.4 unit=kA
